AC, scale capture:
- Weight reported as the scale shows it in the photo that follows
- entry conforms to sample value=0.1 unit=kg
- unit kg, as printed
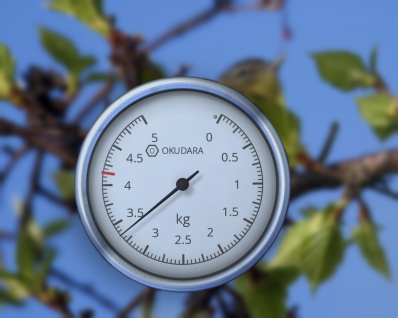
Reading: value=3.35 unit=kg
